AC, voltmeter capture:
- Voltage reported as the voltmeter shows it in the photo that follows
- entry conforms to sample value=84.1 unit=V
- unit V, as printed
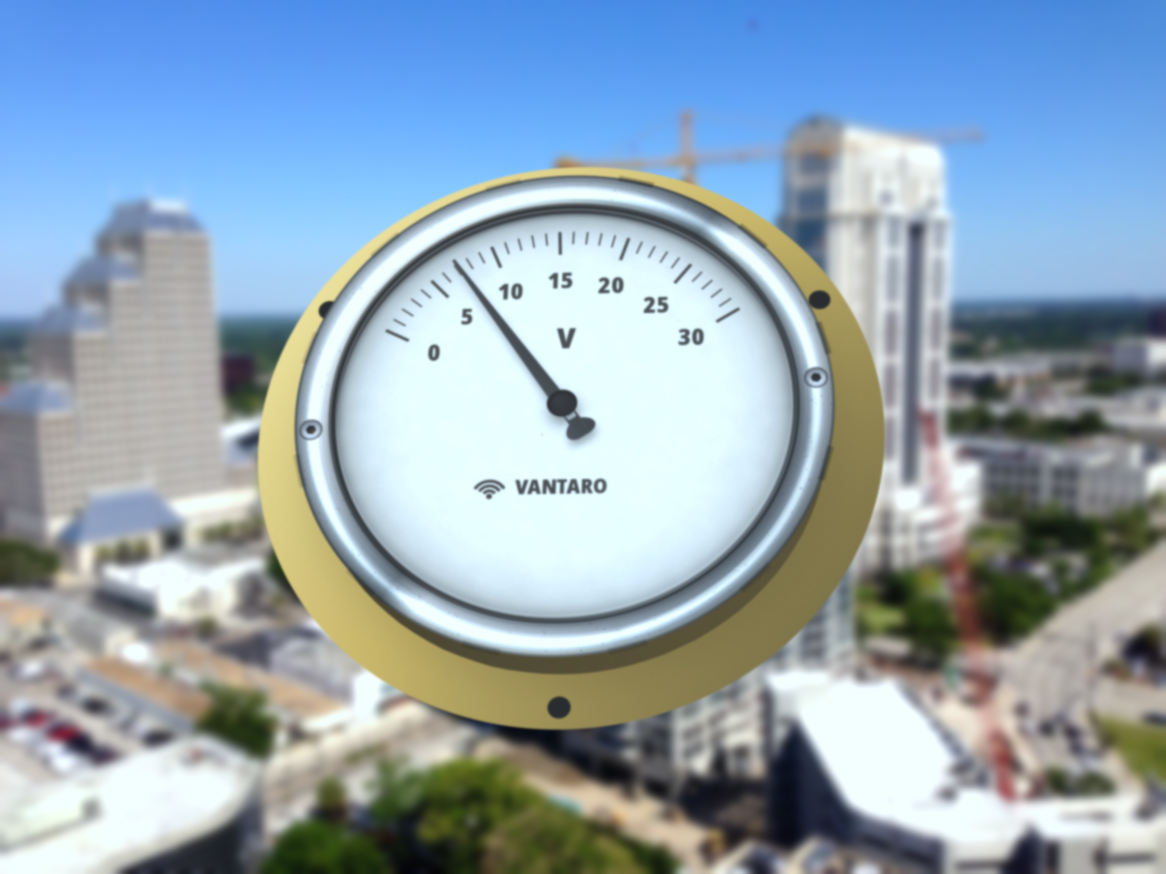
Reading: value=7 unit=V
